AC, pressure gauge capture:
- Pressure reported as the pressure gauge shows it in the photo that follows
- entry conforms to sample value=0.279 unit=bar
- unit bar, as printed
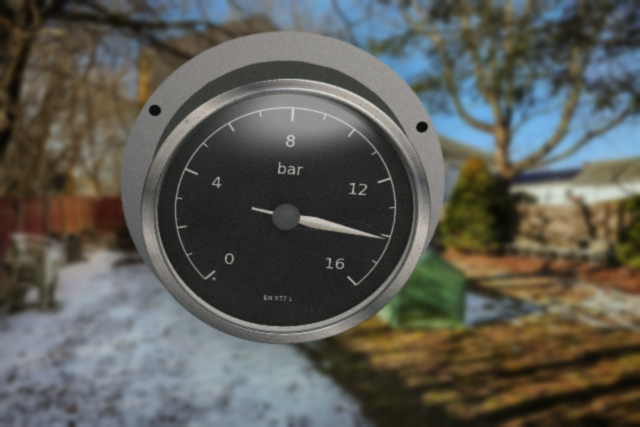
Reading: value=14 unit=bar
